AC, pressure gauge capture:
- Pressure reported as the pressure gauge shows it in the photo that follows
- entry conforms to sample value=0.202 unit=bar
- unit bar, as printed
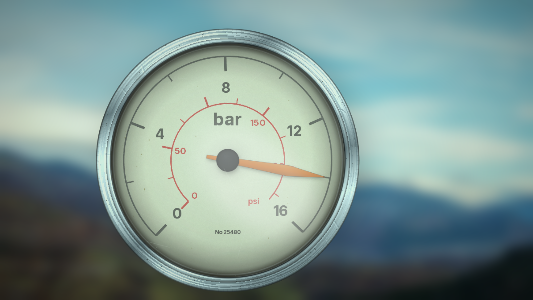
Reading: value=14 unit=bar
